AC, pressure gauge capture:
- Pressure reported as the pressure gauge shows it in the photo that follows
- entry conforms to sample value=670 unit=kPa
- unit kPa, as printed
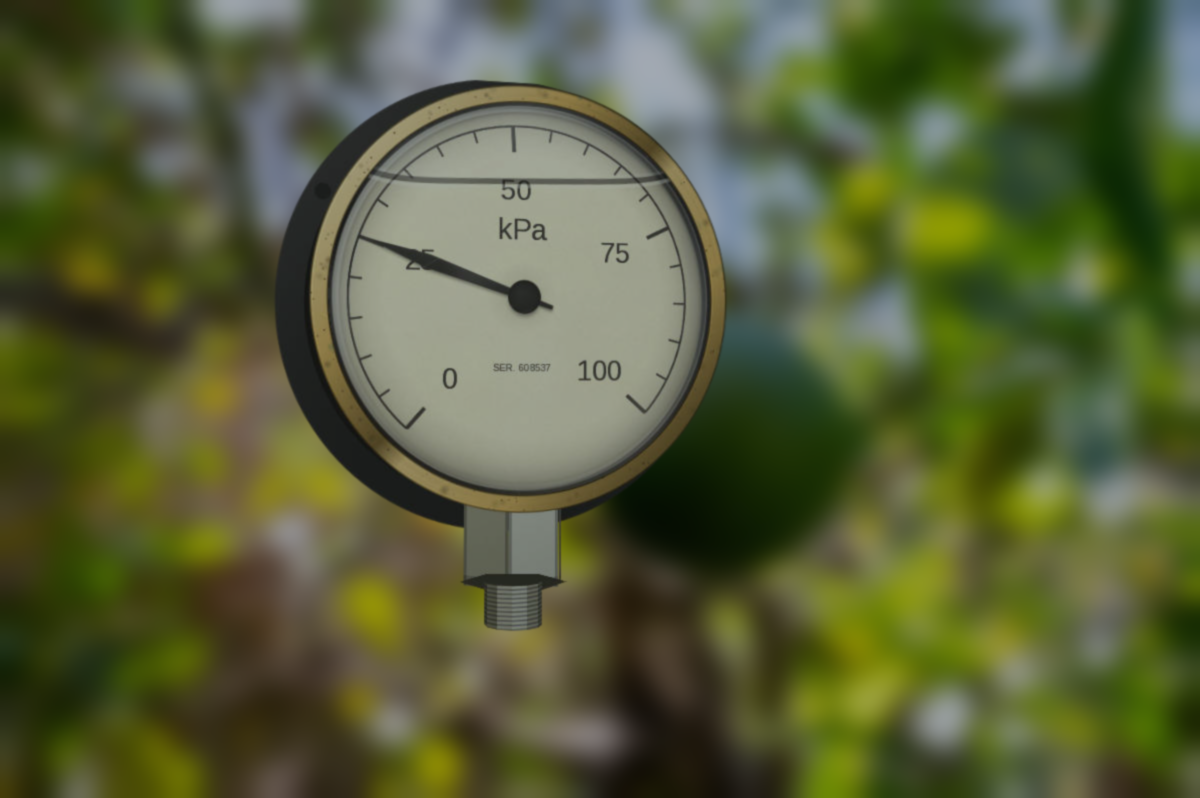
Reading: value=25 unit=kPa
